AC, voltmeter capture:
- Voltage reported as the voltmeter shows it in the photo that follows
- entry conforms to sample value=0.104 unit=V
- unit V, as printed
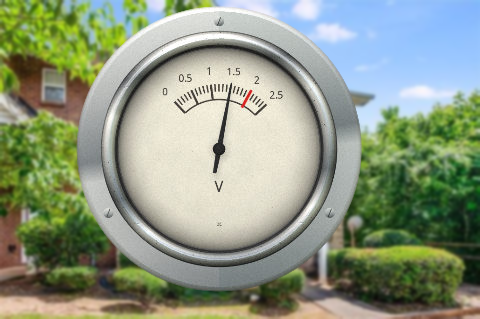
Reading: value=1.5 unit=V
